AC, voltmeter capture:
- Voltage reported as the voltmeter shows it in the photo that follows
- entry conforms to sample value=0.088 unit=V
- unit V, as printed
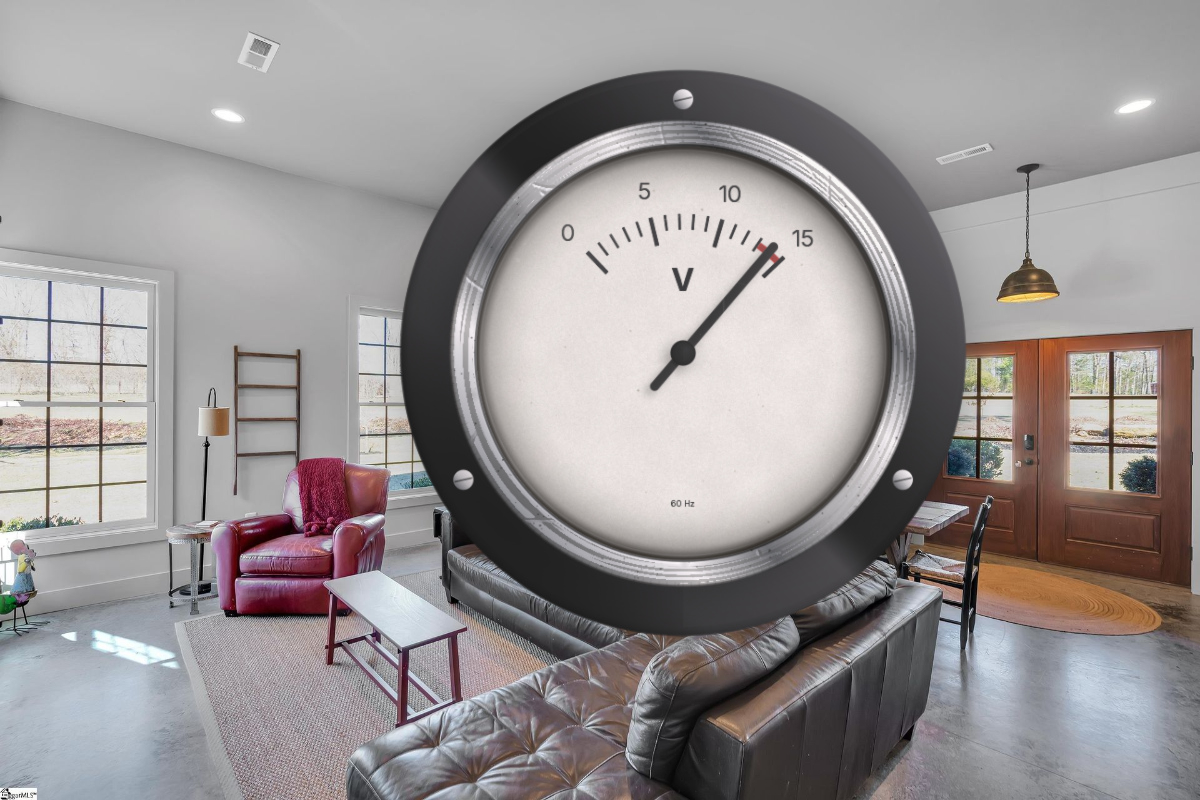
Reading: value=14 unit=V
